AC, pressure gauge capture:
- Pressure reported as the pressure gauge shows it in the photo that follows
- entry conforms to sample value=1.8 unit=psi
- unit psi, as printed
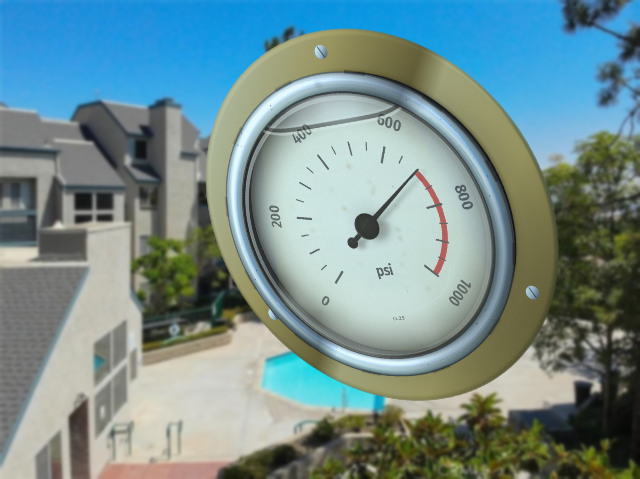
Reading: value=700 unit=psi
